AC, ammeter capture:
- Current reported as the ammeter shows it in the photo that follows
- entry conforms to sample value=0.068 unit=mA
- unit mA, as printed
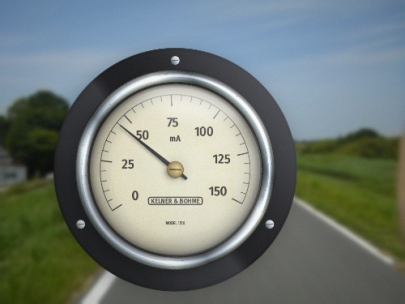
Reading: value=45 unit=mA
